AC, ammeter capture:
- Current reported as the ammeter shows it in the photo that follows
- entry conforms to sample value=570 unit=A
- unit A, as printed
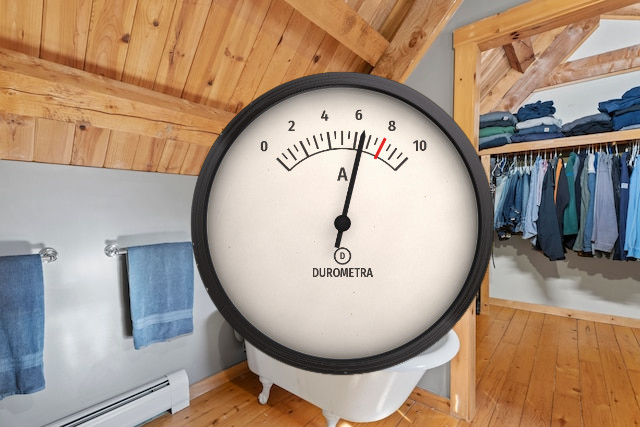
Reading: value=6.5 unit=A
